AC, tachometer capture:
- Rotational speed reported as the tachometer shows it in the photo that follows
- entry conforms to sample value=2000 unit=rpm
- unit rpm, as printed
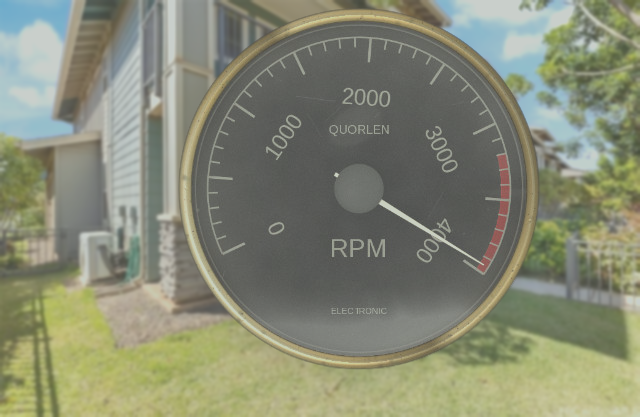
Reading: value=3950 unit=rpm
